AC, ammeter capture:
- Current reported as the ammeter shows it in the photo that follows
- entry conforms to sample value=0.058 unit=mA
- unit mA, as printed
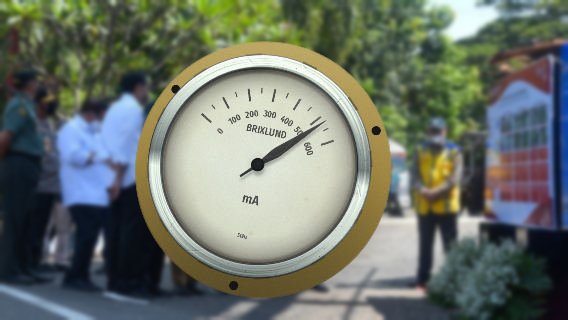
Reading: value=525 unit=mA
